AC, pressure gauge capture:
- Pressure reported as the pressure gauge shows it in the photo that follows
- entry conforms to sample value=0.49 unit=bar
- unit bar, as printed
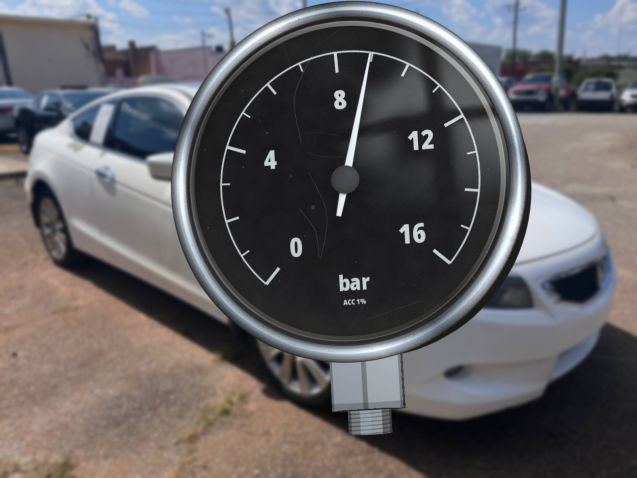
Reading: value=9 unit=bar
